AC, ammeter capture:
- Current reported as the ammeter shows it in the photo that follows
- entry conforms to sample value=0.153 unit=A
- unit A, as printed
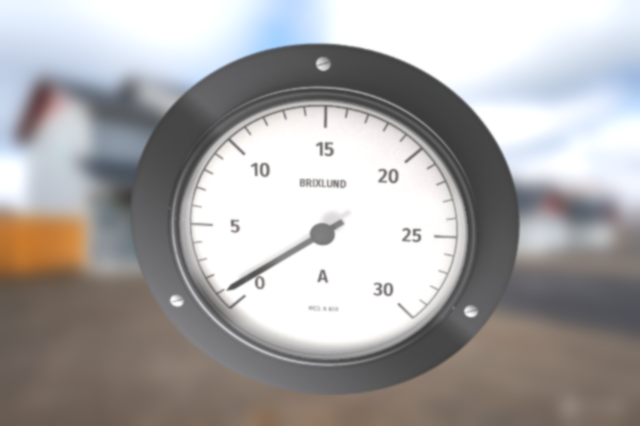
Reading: value=1 unit=A
